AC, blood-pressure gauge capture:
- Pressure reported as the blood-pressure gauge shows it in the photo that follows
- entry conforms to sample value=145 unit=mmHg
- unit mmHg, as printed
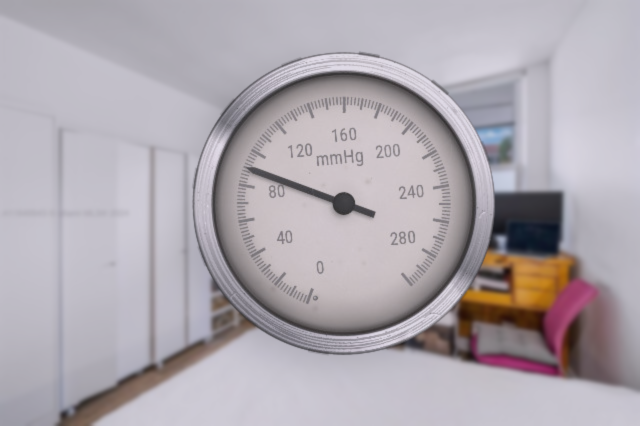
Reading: value=90 unit=mmHg
